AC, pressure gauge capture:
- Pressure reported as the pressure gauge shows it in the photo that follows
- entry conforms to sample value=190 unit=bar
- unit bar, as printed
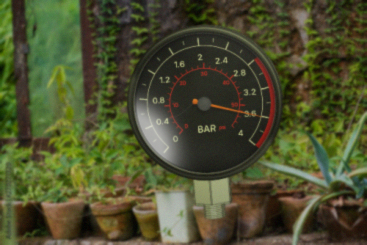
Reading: value=3.6 unit=bar
